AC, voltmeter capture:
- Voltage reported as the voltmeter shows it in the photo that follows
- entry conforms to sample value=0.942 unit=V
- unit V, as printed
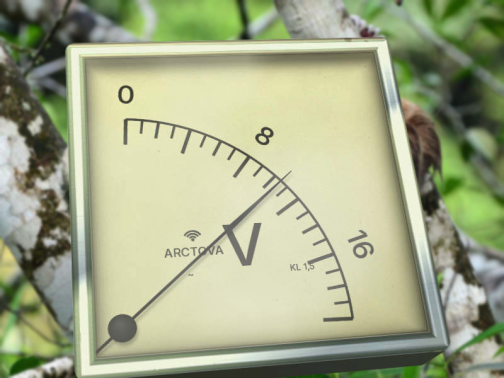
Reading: value=10.5 unit=V
